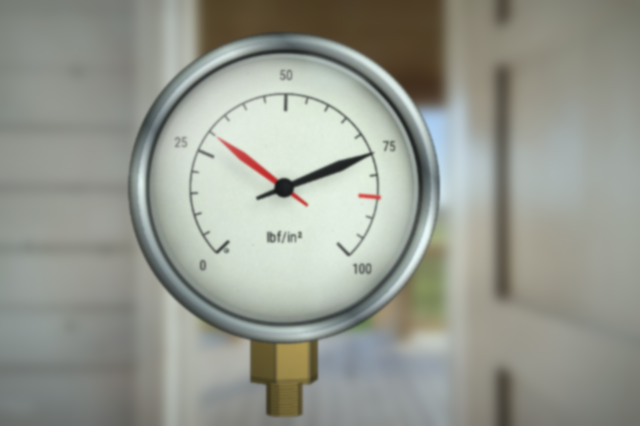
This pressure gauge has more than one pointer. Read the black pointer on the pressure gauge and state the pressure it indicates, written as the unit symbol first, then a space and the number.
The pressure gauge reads psi 75
